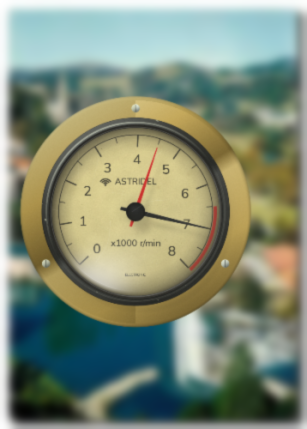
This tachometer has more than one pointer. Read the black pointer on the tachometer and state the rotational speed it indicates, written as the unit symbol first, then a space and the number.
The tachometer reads rpm 7000
